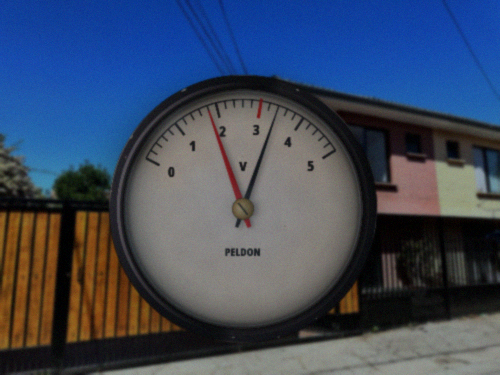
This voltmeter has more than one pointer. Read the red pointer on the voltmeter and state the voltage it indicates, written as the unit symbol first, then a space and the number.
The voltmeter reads V 1.8
